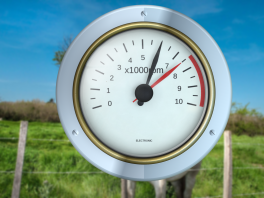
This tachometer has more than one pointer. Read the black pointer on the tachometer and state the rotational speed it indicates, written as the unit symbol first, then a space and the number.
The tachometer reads rpm 6000
